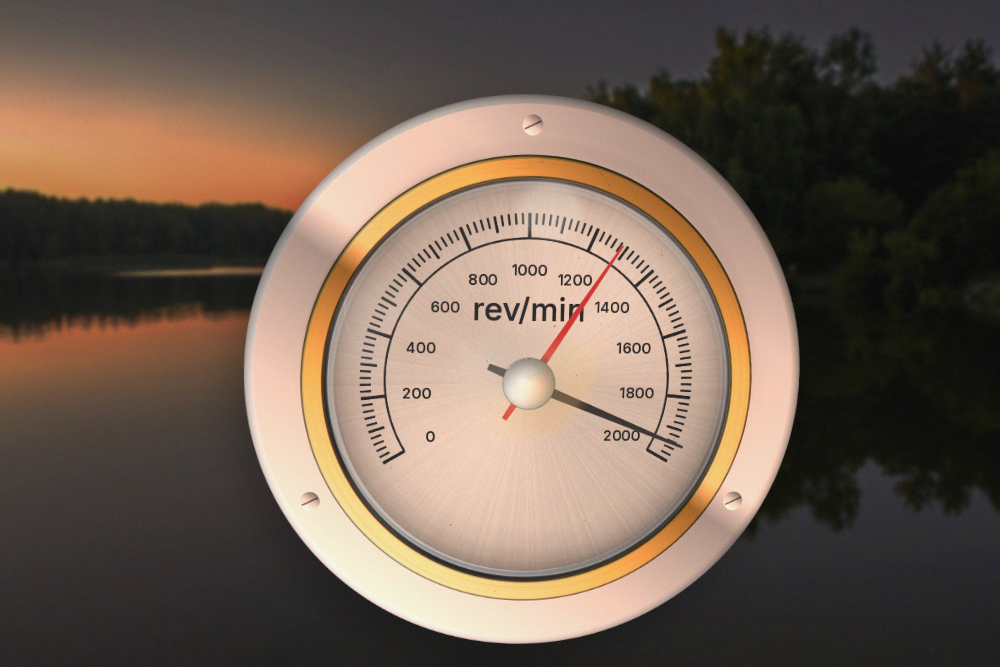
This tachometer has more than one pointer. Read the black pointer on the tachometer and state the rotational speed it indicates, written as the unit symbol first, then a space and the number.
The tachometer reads rpm 1940
